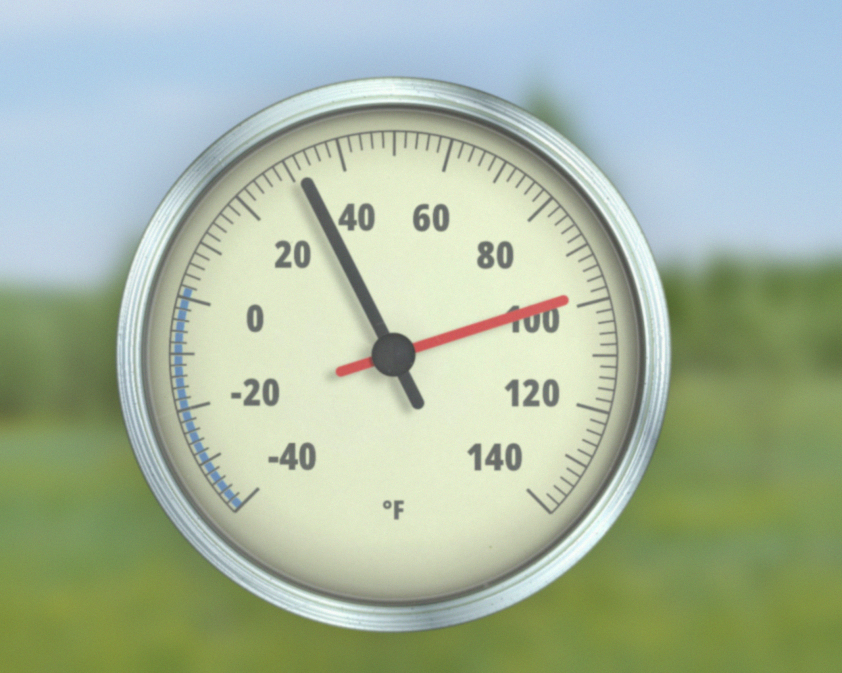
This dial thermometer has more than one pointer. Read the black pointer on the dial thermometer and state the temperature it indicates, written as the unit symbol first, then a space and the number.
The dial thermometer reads °F 32
